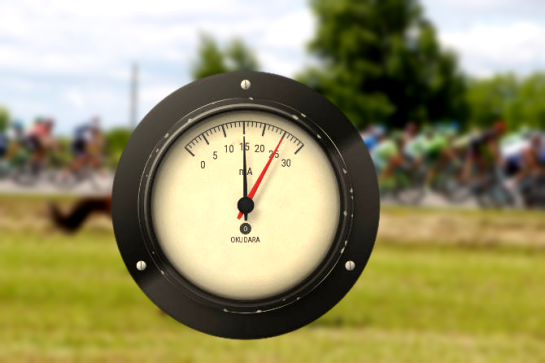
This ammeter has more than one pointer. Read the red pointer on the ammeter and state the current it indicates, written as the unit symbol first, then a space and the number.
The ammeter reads mA 25
